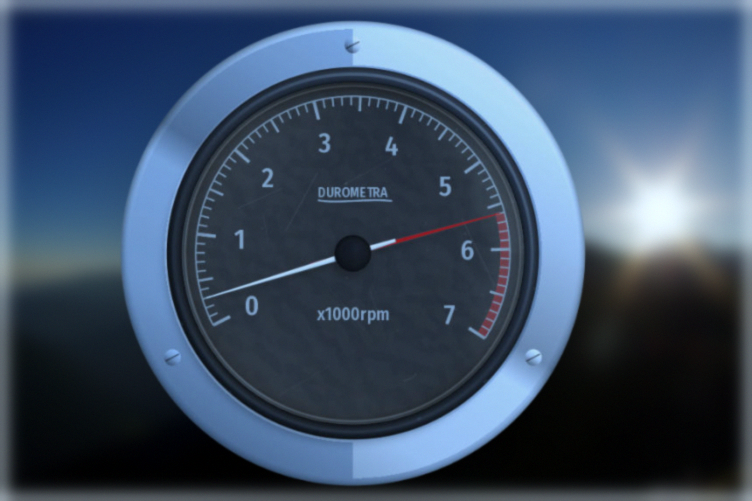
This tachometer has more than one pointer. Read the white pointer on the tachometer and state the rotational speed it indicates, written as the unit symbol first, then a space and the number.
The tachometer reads rpm 300
